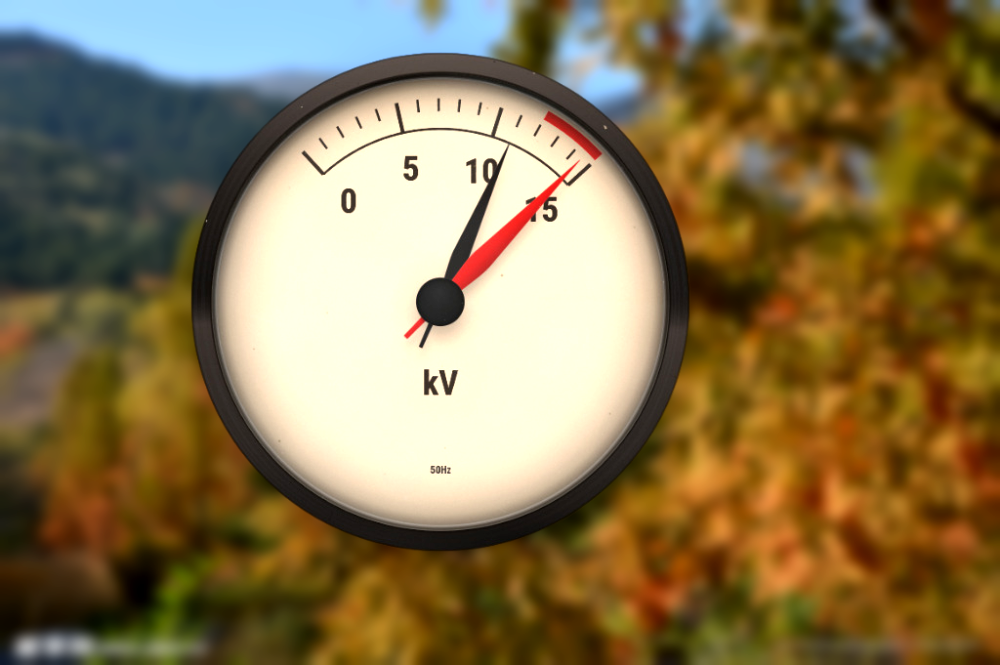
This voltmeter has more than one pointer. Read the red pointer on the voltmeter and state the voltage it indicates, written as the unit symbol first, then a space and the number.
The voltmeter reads kV 14.5
